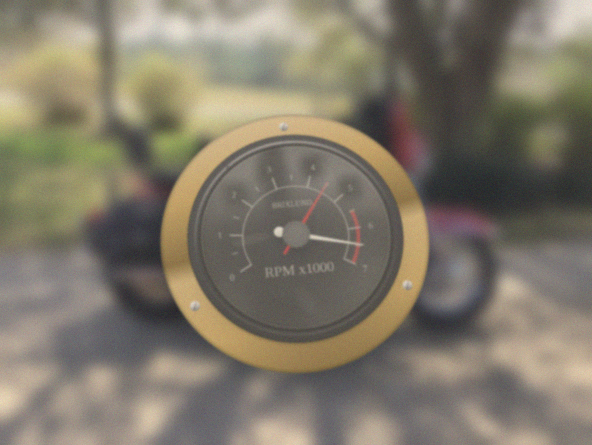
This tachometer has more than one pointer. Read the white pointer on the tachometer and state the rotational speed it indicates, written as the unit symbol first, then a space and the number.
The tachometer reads rpm 6500
